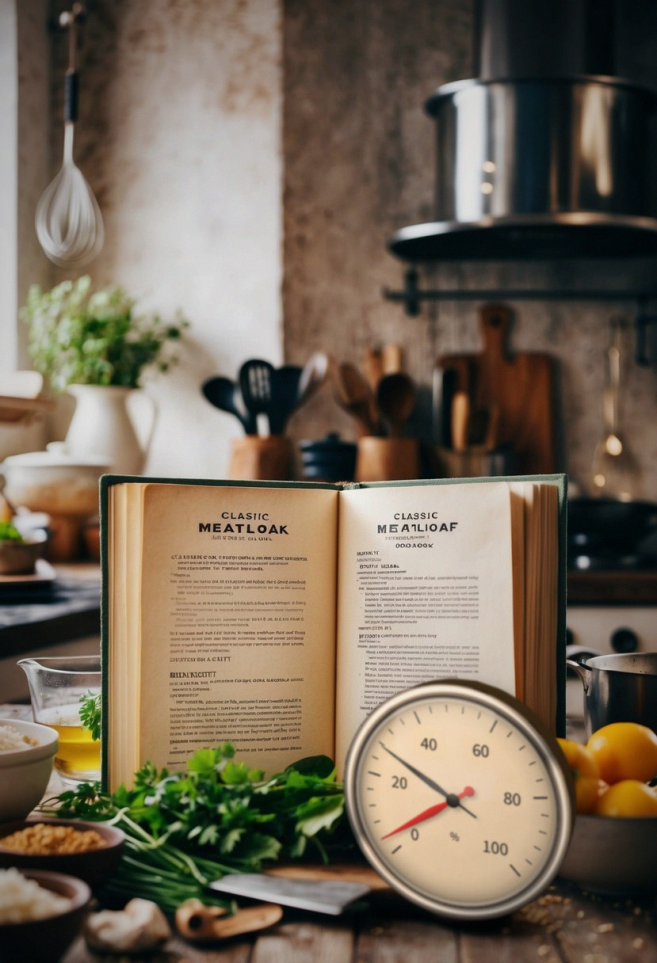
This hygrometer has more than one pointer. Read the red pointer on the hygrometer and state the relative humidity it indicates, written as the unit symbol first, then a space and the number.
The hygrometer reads % 4
